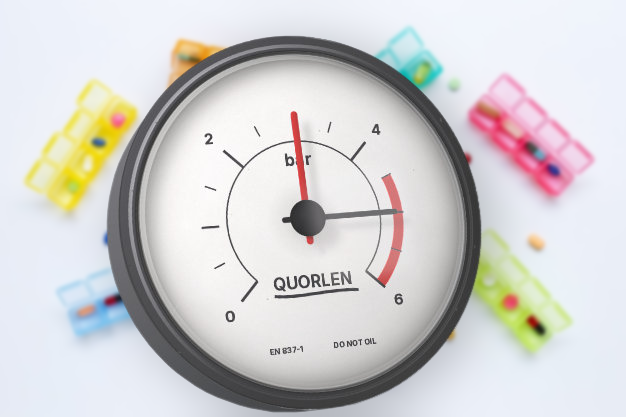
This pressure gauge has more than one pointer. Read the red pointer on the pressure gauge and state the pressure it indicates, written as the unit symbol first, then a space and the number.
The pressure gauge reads bar 3
